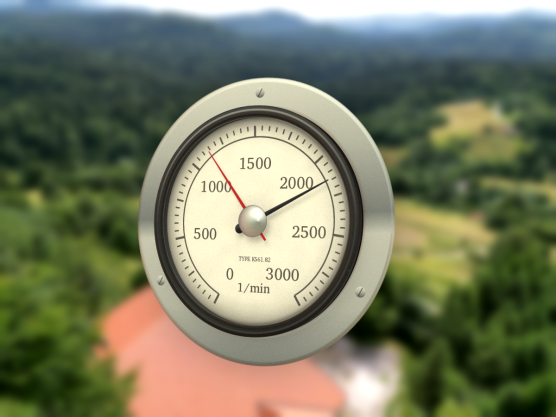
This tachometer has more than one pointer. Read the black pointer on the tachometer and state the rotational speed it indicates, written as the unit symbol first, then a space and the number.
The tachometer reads rpm 2150
